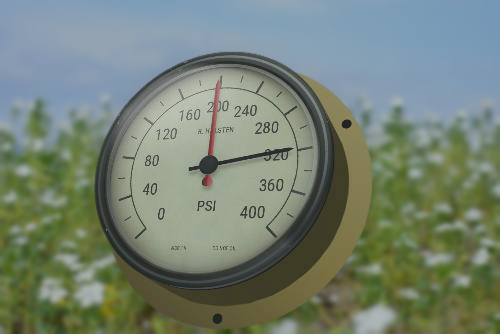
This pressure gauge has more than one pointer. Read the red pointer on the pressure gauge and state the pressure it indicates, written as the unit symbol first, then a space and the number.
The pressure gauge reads psi 200
